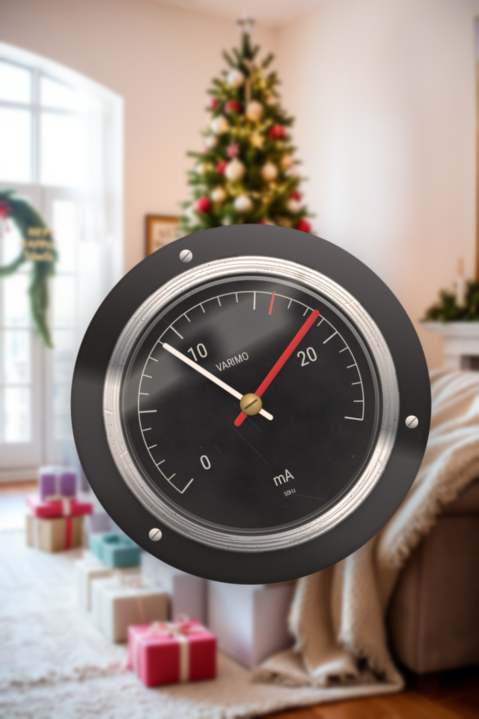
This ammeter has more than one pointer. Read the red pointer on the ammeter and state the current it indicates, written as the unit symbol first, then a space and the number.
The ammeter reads mA 18.5
